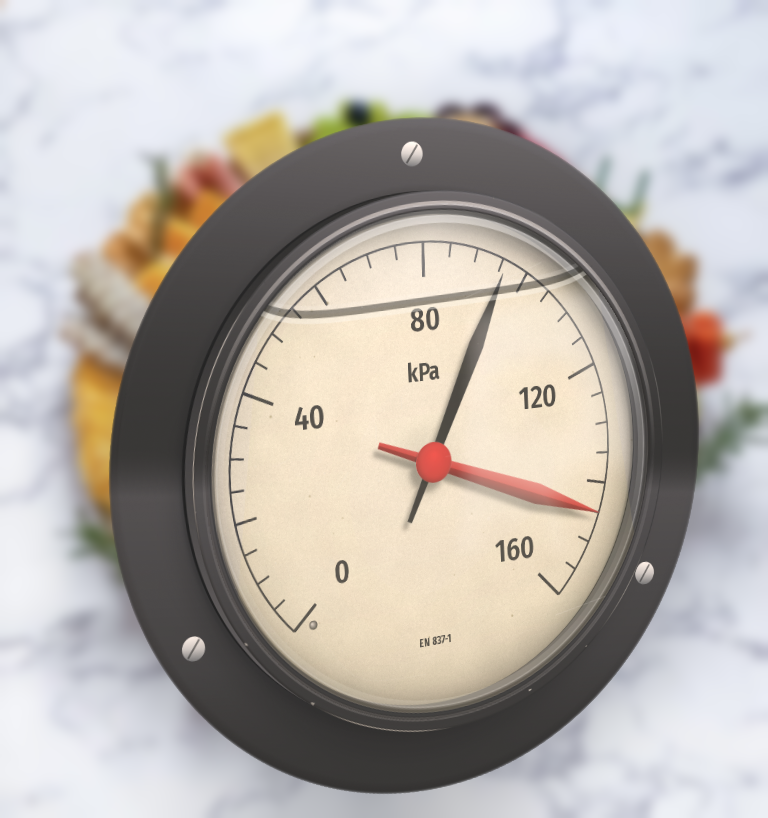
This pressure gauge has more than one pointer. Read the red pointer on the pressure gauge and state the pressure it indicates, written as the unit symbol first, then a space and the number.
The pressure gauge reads kPa 145
